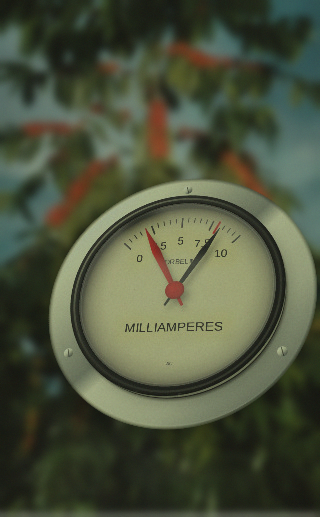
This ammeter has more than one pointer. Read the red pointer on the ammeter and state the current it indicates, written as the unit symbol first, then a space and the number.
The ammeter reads mA 2
